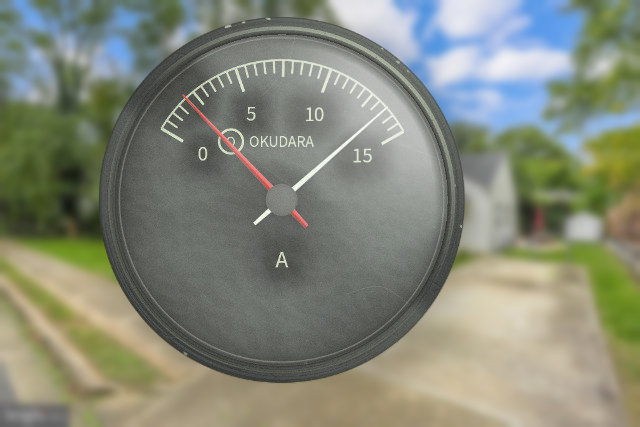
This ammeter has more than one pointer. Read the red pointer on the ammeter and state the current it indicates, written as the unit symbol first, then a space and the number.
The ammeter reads A 2
